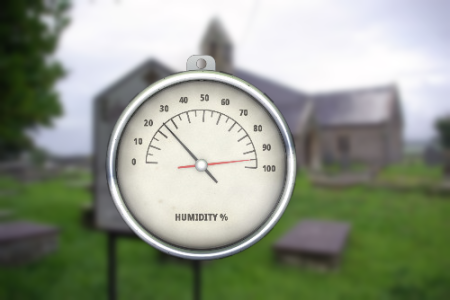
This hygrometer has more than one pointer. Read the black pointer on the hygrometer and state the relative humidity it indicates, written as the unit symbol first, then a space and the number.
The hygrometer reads % 25
